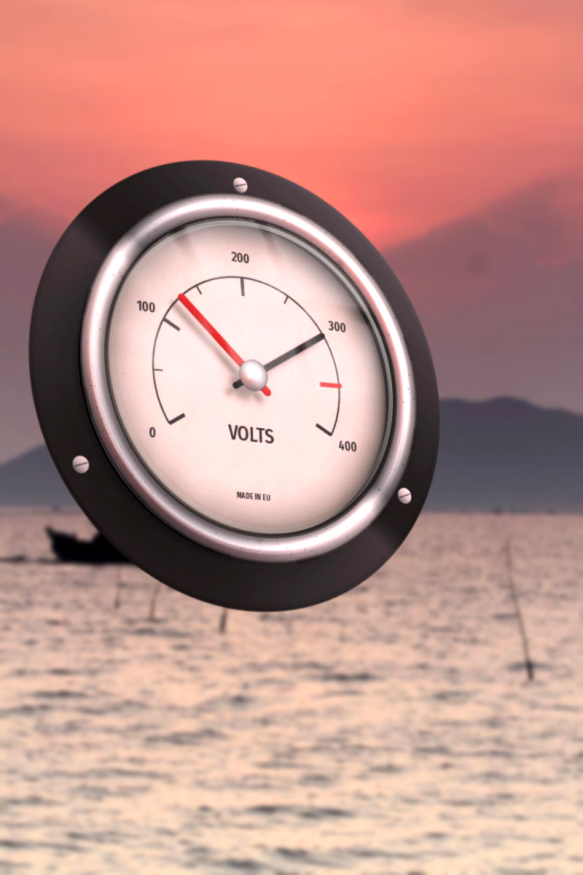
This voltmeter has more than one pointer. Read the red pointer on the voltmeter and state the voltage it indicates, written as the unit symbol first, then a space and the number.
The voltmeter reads V 125
